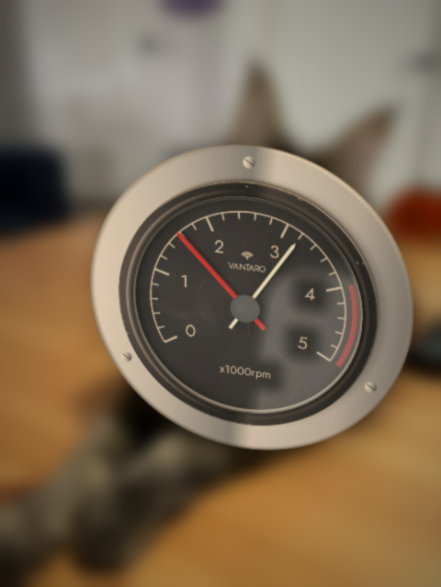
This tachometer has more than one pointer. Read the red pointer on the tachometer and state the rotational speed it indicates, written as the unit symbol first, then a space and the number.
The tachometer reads rpm 1600
